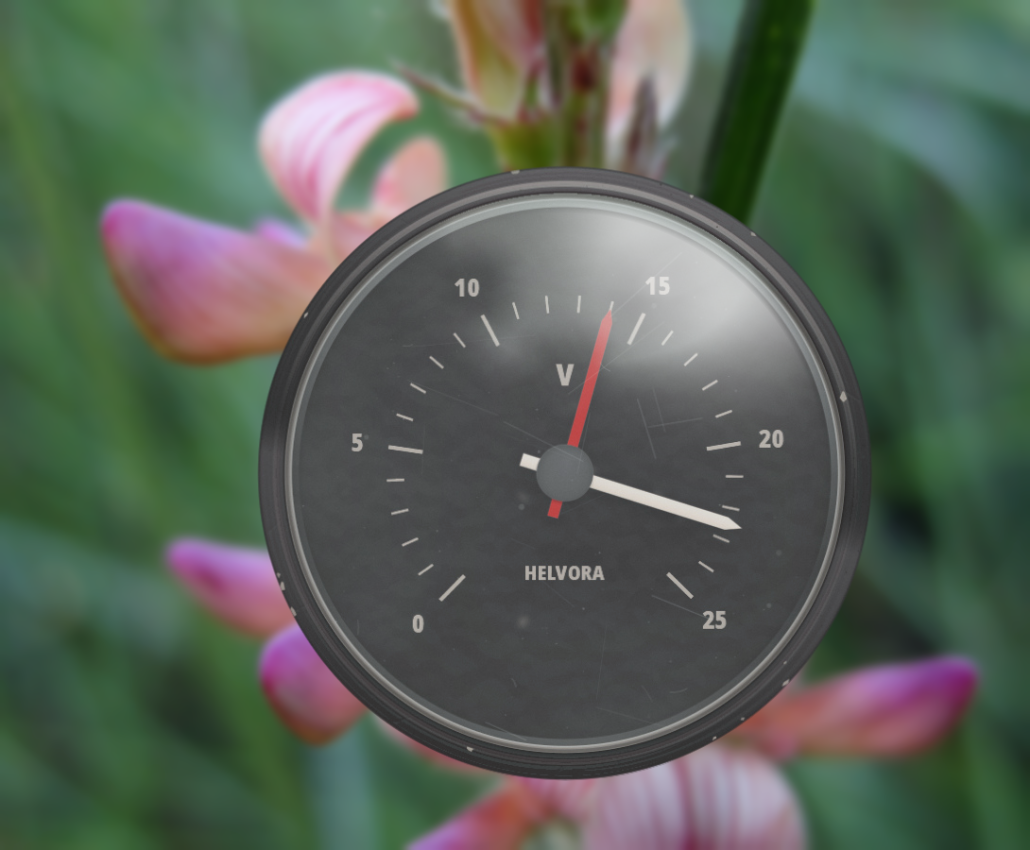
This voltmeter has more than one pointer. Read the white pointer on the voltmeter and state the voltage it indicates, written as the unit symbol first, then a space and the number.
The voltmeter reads V 22.5
